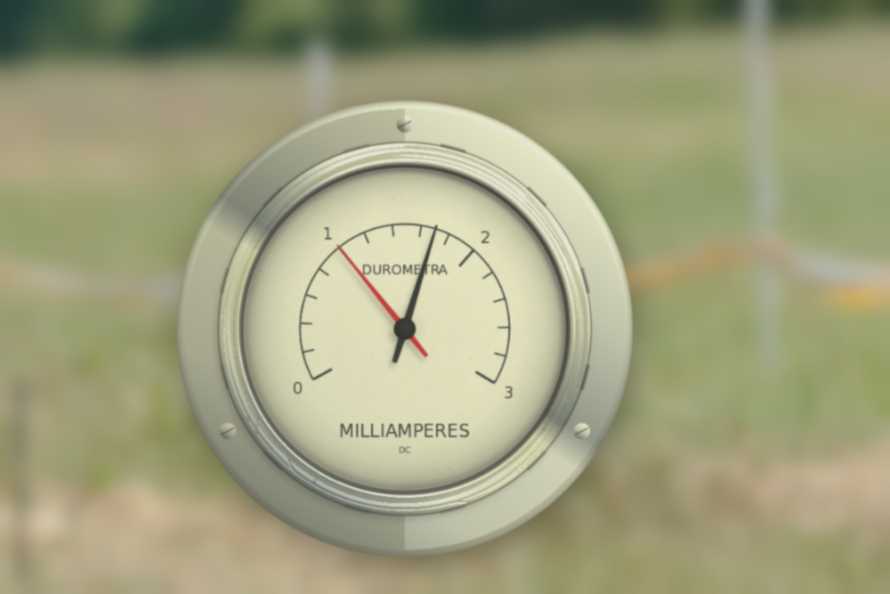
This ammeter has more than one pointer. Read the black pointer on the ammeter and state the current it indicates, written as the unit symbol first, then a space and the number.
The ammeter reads mA 1.7
